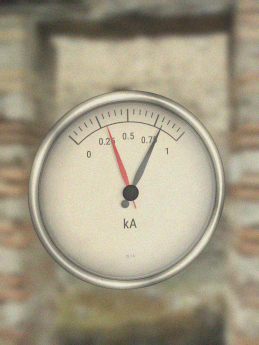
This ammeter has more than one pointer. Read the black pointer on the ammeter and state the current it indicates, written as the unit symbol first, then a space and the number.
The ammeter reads kA 0.8
